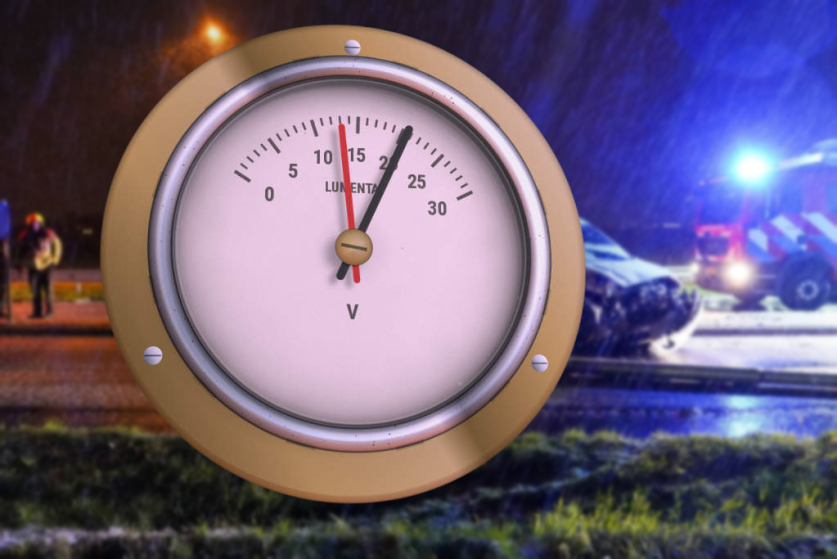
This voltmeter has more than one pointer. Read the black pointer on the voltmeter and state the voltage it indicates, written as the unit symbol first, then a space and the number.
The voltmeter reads V 20.5
